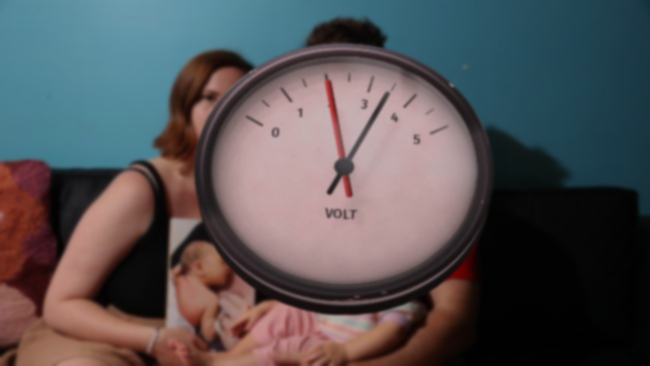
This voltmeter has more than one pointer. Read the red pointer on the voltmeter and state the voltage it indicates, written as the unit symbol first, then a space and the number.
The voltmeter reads V 2
